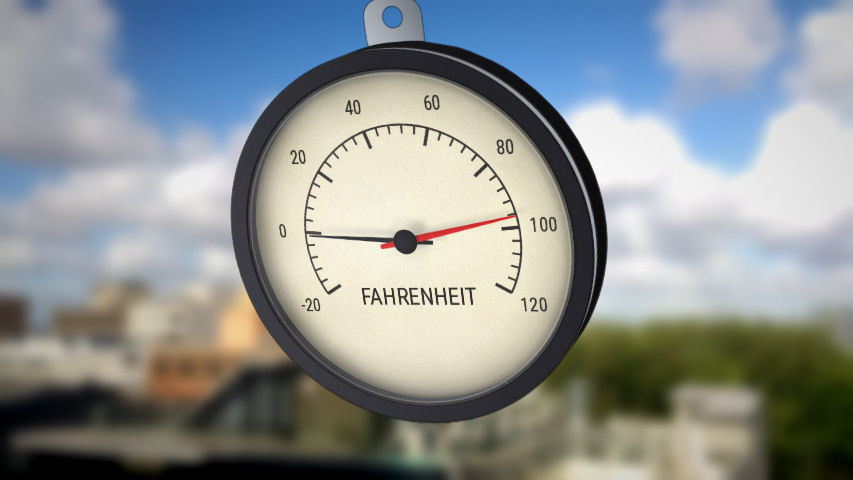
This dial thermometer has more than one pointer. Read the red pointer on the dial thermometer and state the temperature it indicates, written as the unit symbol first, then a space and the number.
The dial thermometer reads °F 96
